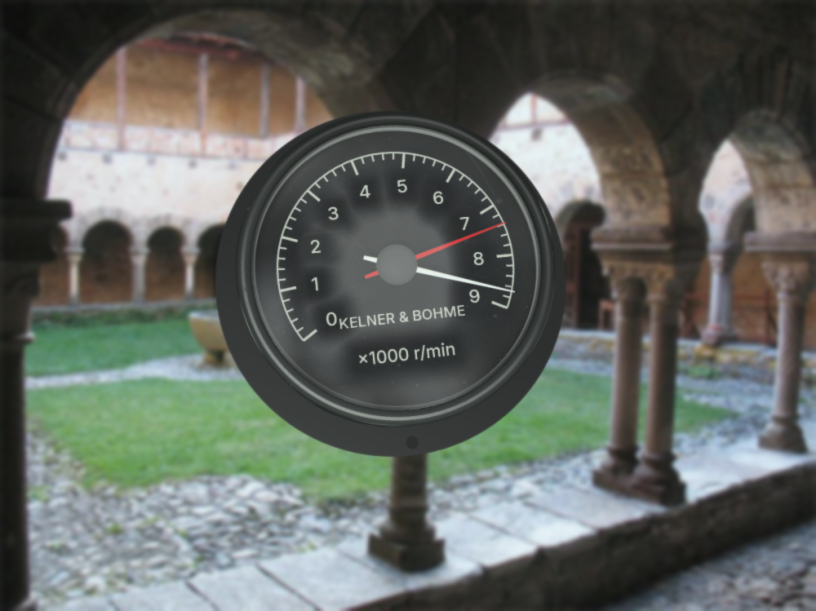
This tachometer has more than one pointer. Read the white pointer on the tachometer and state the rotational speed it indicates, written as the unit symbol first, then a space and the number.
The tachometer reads rpm 8700
